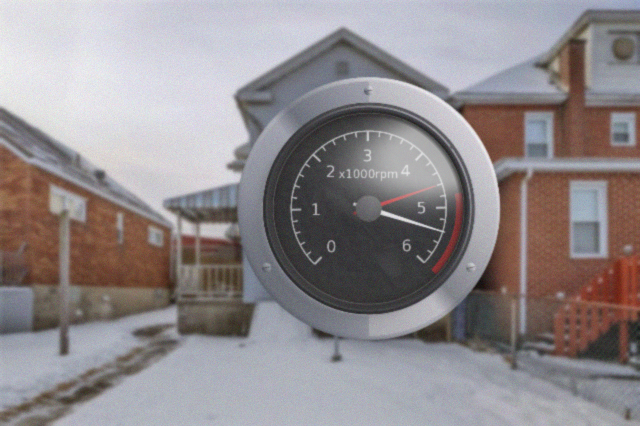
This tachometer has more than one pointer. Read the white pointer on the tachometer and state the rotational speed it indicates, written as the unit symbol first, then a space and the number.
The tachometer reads rpm 5400
